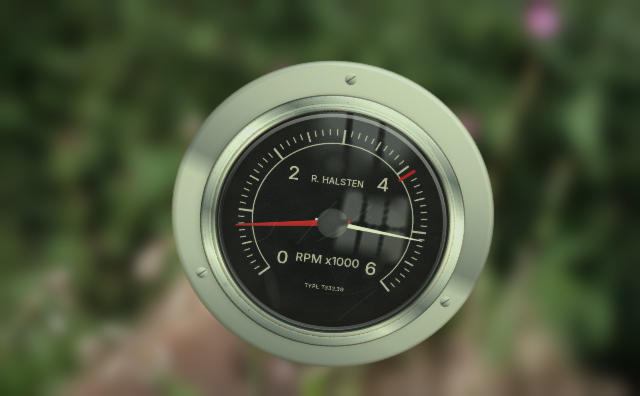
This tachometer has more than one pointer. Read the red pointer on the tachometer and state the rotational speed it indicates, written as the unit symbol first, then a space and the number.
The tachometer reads rpm 800
